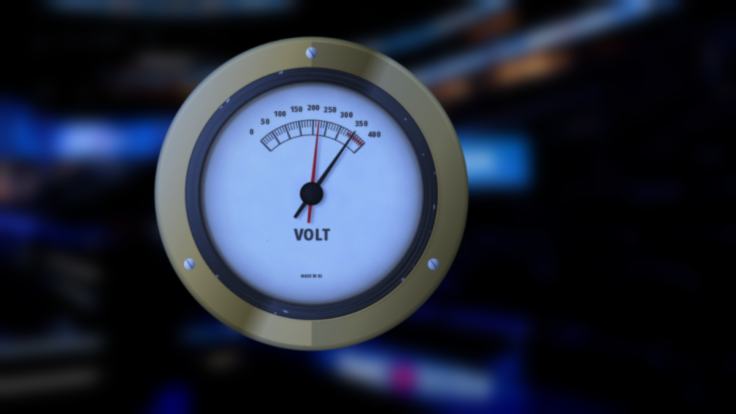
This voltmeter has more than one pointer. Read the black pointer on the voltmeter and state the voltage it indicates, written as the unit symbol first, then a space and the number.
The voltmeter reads V 350
